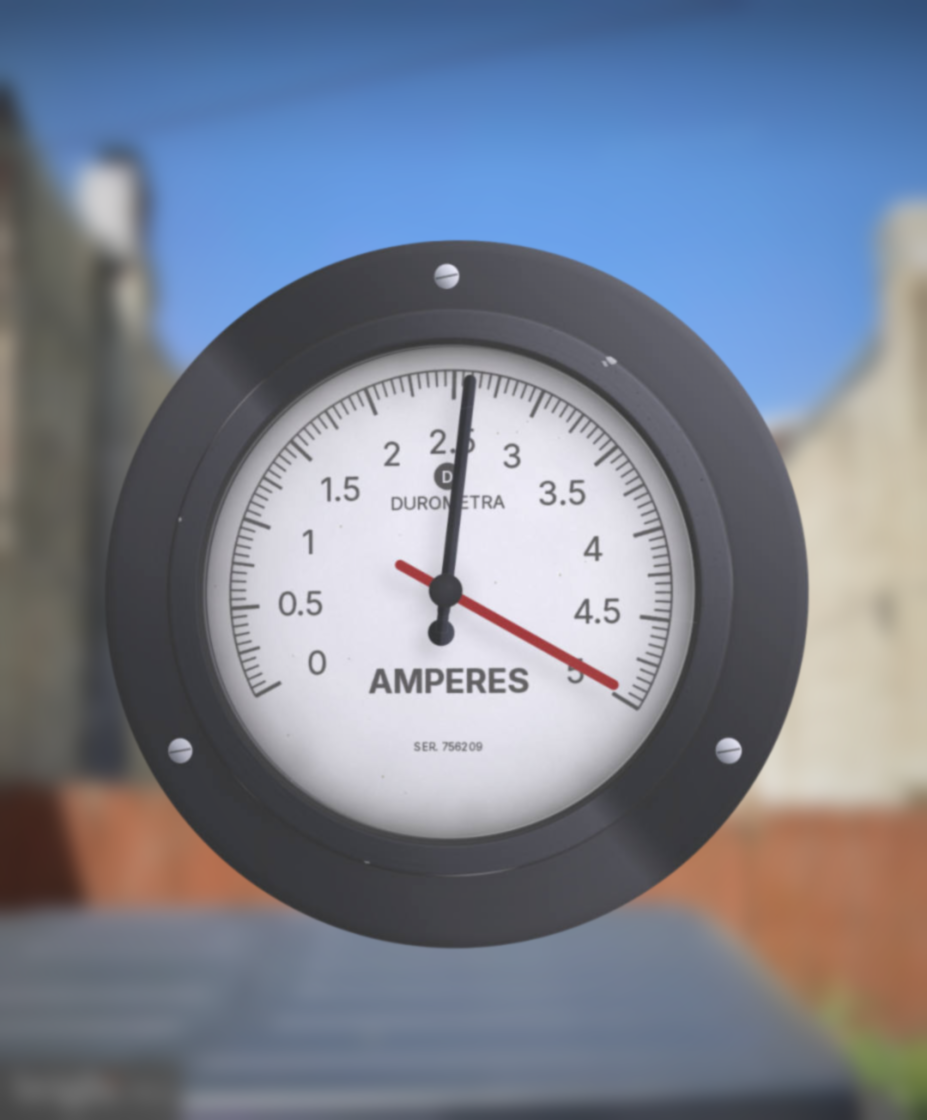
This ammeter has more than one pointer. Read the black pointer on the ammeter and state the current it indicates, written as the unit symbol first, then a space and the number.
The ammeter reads A 2.6
